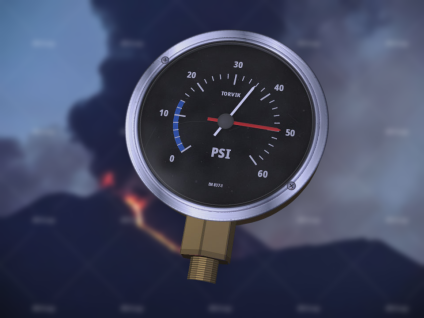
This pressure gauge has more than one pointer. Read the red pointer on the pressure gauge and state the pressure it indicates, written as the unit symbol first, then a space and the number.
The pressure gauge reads psi 50
